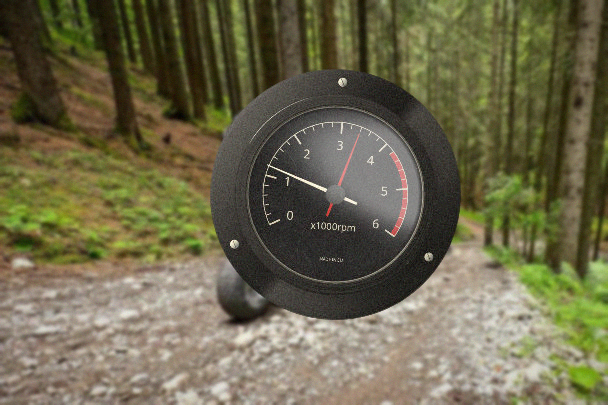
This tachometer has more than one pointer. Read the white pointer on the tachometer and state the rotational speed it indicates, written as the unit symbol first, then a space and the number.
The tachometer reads rpm 1200
